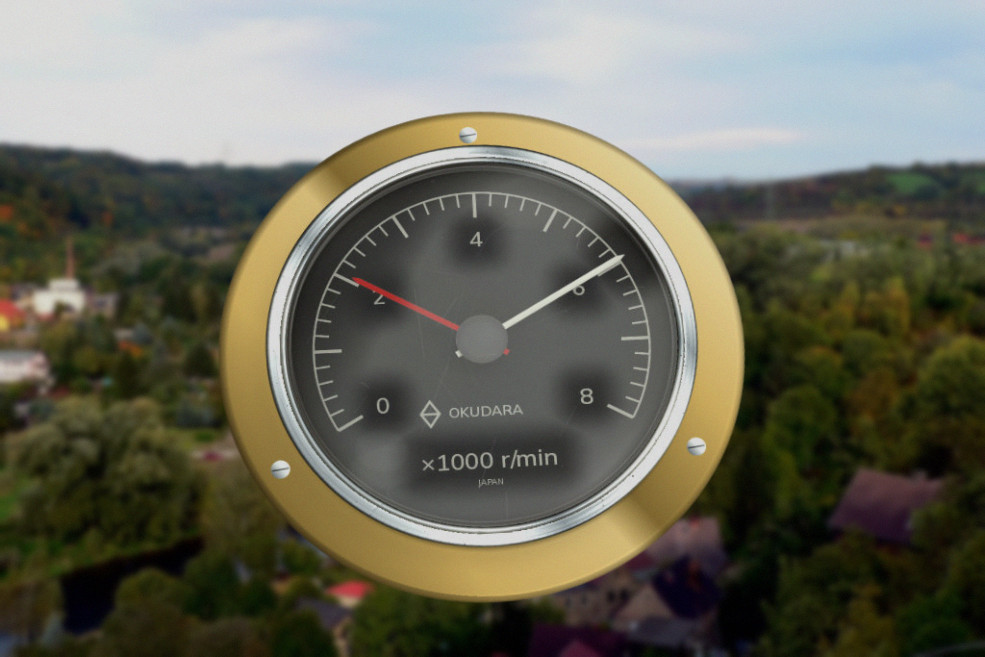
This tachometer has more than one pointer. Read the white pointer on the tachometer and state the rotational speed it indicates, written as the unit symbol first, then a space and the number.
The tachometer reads rpm 6000
